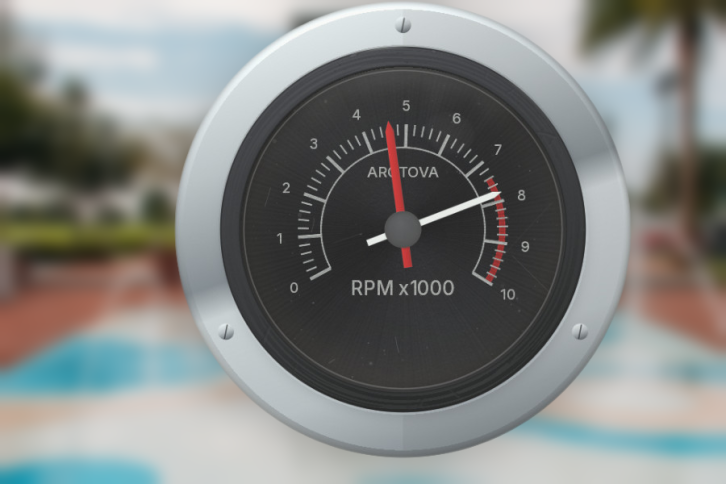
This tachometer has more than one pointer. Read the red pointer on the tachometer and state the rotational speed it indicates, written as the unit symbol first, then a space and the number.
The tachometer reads rpm 4600
